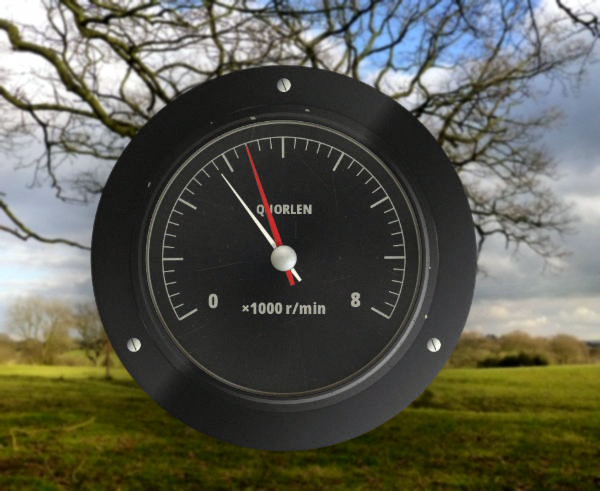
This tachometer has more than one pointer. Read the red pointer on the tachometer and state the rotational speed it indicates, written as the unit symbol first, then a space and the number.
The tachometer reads rpm 3400
